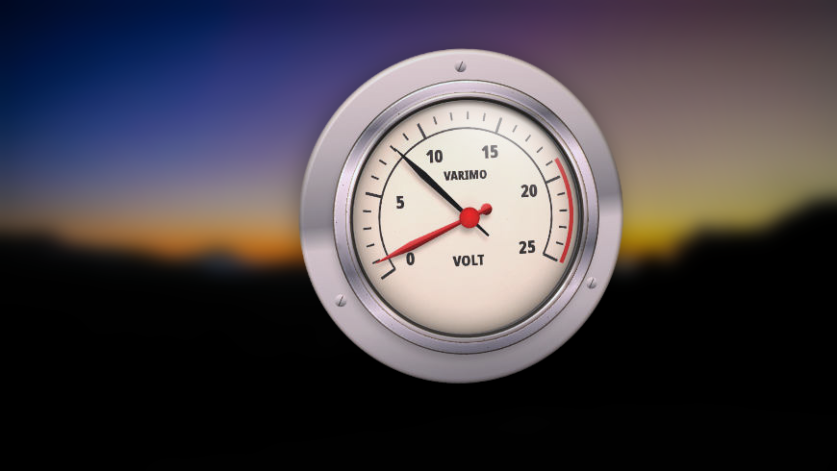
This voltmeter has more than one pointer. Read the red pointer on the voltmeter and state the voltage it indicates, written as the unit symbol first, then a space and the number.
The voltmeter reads V 1
